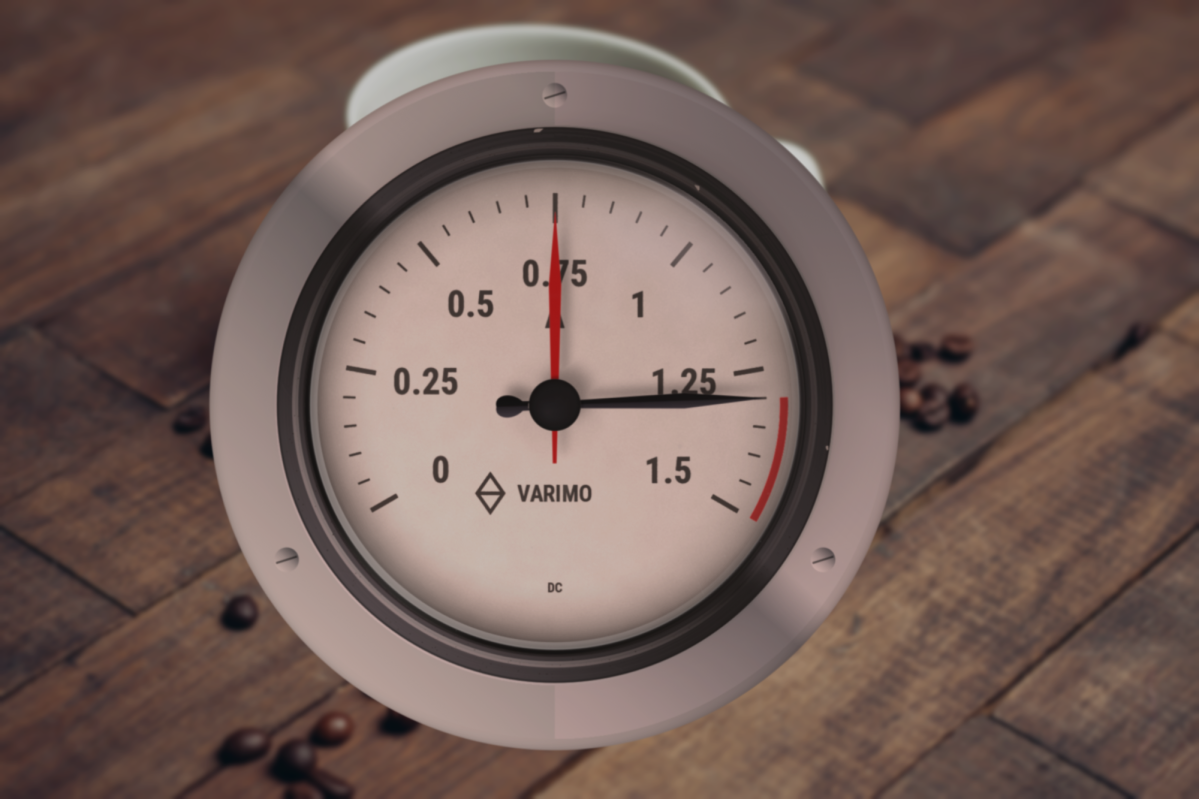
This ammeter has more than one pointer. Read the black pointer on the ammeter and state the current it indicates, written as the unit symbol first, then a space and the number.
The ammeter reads A 1.3
